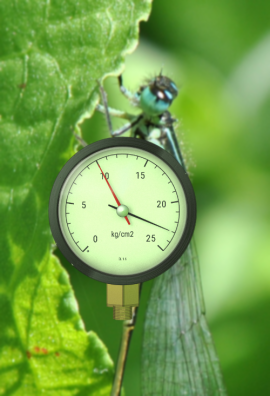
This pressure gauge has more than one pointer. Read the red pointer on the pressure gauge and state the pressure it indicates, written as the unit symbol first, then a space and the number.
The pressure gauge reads kg/cm² 10
